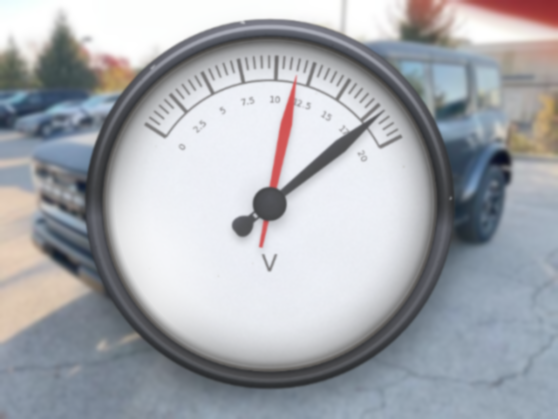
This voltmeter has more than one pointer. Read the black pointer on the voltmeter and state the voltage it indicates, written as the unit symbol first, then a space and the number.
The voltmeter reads V 18
